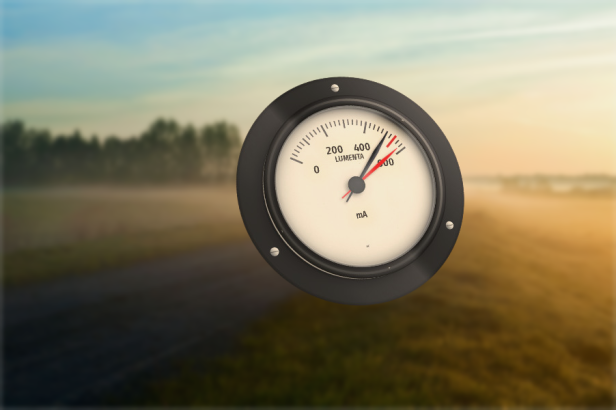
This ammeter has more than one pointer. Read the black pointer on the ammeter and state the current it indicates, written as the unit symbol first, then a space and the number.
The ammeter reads mA 500
